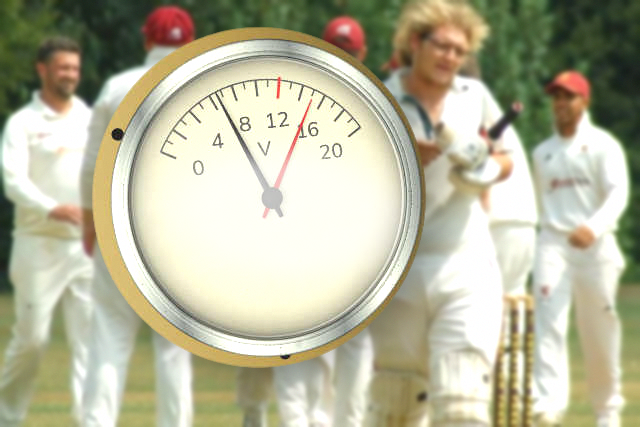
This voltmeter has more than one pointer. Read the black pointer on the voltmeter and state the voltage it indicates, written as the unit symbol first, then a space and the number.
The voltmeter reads V 6.5
